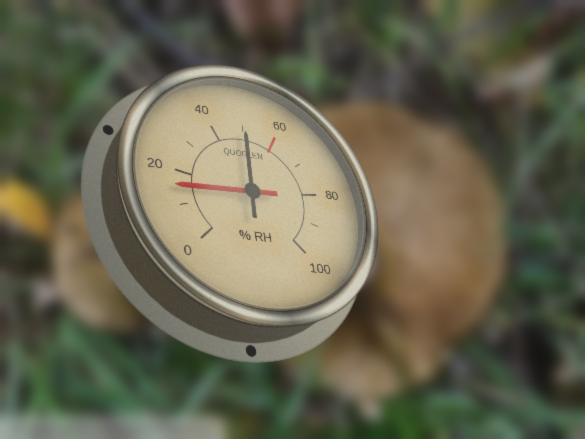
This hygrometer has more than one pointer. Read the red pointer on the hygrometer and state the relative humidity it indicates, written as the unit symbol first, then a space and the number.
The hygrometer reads % 15
